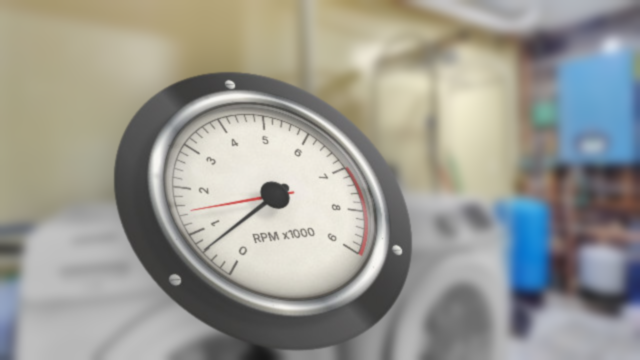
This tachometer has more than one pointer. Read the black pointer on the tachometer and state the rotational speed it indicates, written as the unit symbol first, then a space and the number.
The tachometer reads rpm 600
